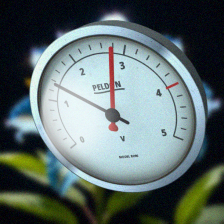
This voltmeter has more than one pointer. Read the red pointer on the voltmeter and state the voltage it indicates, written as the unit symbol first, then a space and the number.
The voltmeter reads V 2.8
